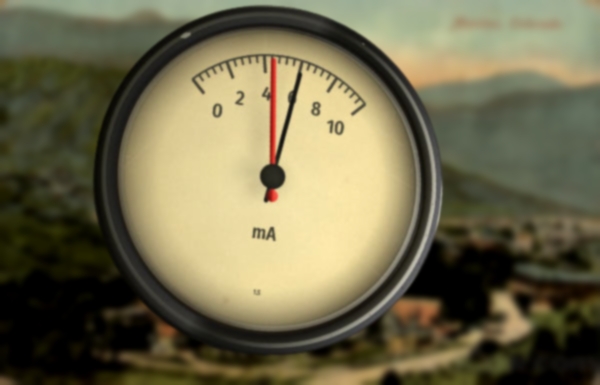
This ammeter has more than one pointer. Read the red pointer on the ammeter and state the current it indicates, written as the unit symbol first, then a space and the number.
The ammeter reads mA 4.4
